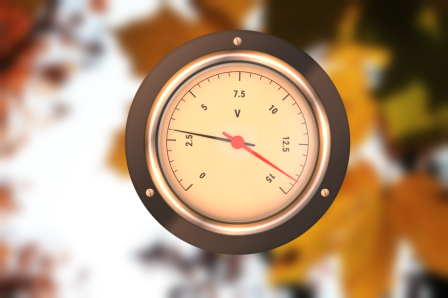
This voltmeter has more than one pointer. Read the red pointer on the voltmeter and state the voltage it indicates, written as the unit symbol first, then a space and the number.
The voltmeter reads V 14.25
